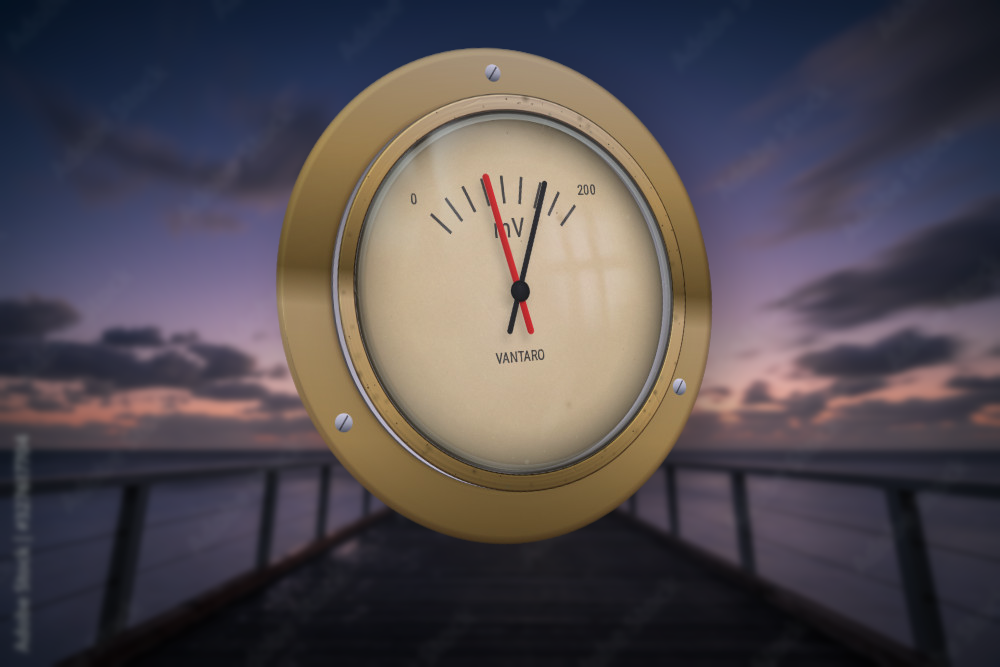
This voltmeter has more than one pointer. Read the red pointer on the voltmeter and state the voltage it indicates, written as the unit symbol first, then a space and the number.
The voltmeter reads mV 75
